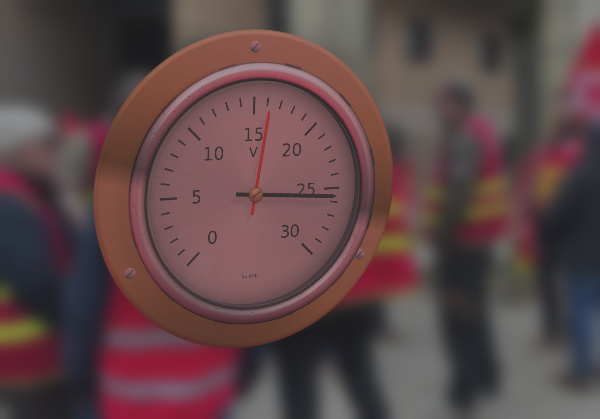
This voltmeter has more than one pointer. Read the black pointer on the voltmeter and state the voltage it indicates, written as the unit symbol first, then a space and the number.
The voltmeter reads V 25.5
